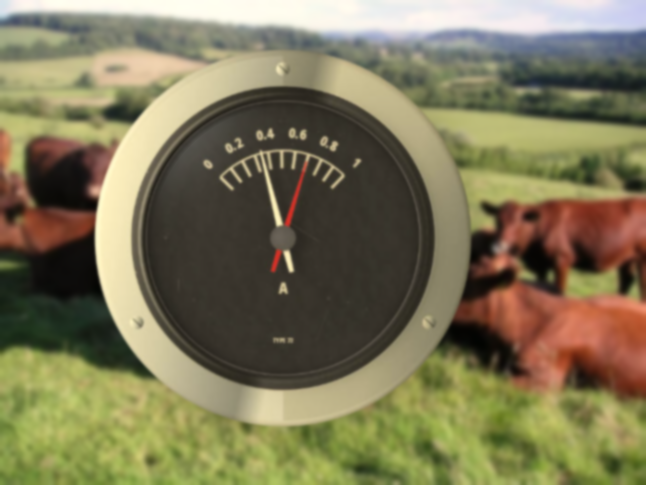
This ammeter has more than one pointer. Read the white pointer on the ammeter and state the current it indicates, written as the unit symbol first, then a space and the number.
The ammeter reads A 0.35
